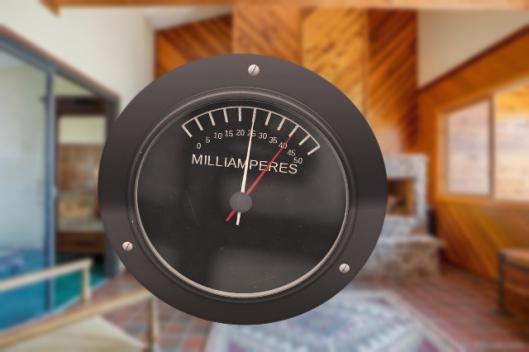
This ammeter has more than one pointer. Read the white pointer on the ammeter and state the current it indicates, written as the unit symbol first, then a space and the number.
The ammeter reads mA 25
